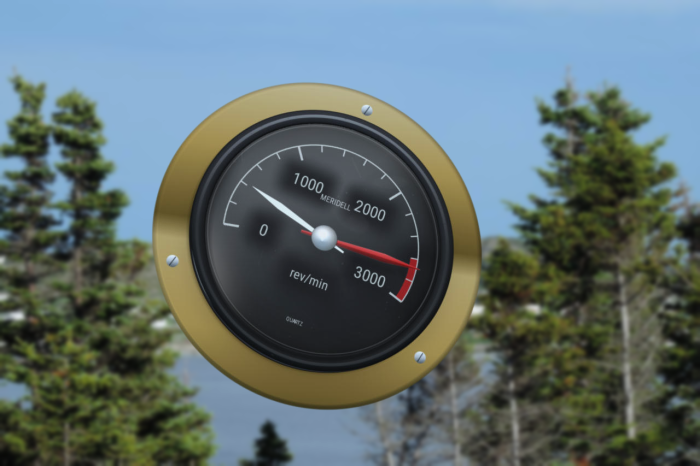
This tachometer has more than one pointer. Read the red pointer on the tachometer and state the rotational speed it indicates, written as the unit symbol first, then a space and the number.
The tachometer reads rpm 2700
